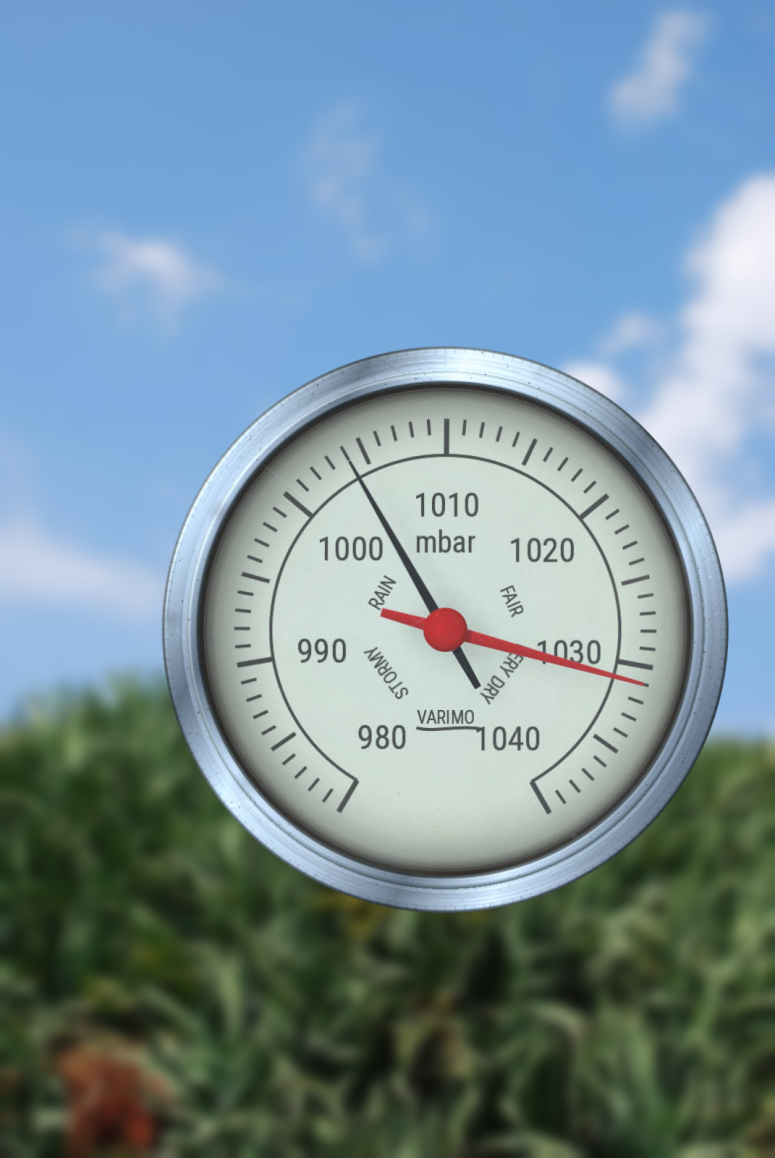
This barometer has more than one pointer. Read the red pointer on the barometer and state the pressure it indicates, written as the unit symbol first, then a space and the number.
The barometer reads mbar 1031
